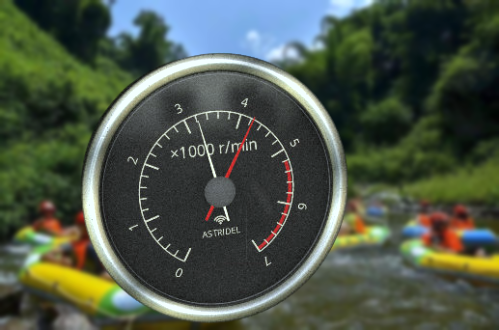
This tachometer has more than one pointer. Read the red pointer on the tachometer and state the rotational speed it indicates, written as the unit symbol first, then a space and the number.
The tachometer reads rpm 4200
